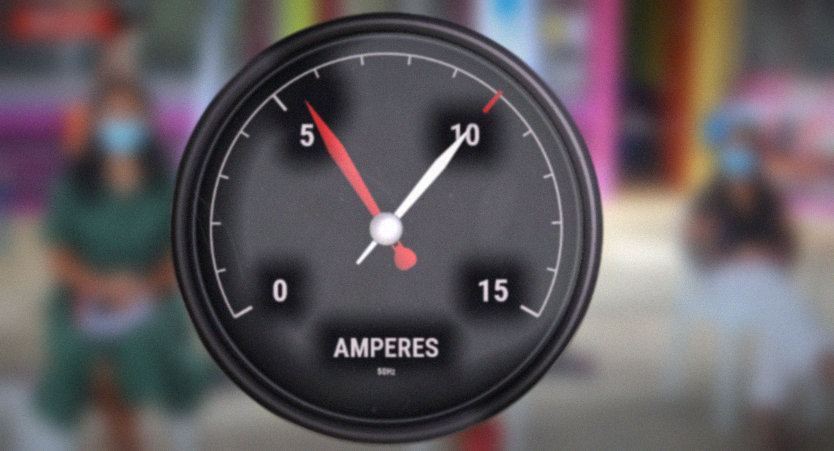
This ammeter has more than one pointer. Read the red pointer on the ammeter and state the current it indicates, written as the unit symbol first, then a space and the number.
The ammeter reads A 5.5
